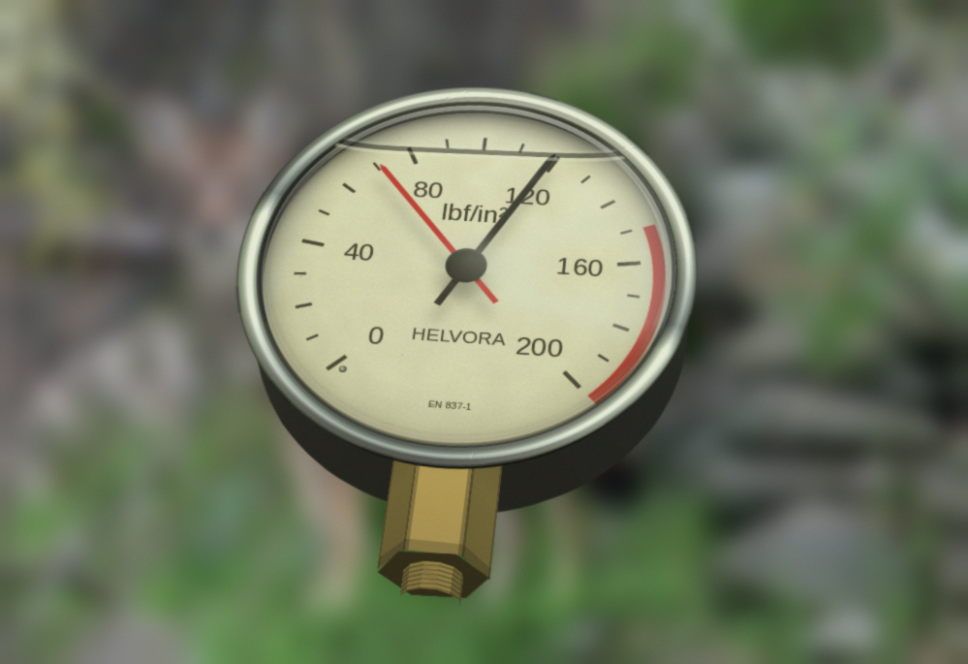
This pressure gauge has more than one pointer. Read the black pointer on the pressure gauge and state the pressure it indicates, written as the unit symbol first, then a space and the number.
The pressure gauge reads psi 120
